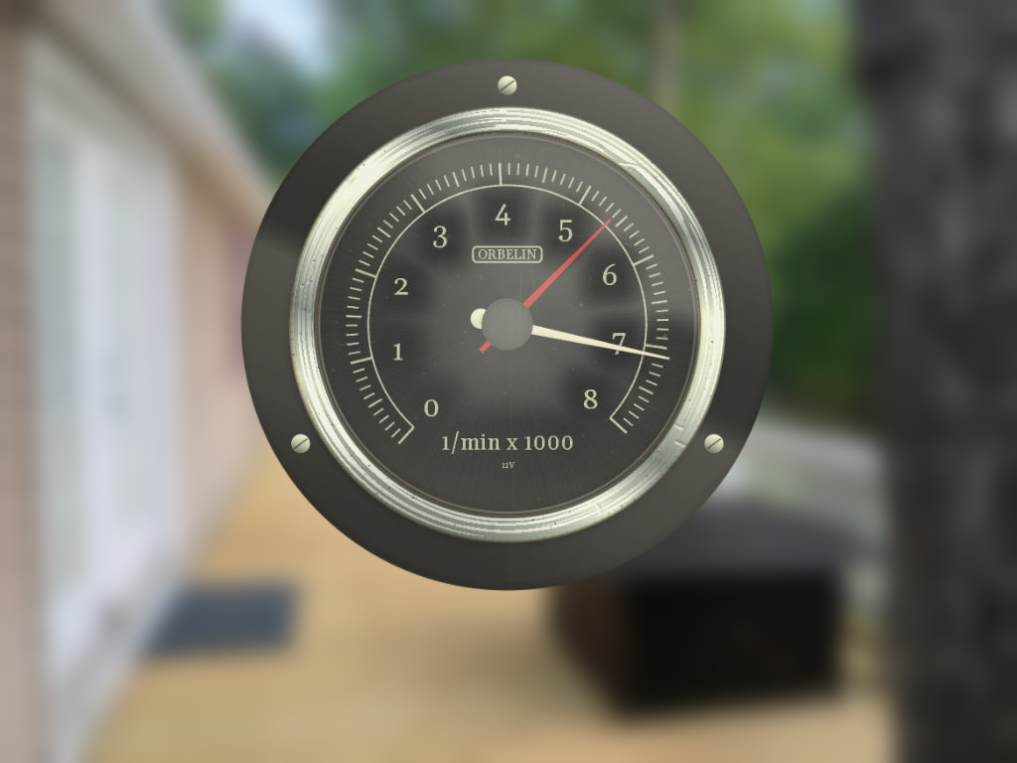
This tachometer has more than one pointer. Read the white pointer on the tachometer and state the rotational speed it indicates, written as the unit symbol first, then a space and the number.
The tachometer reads rpm 7100
